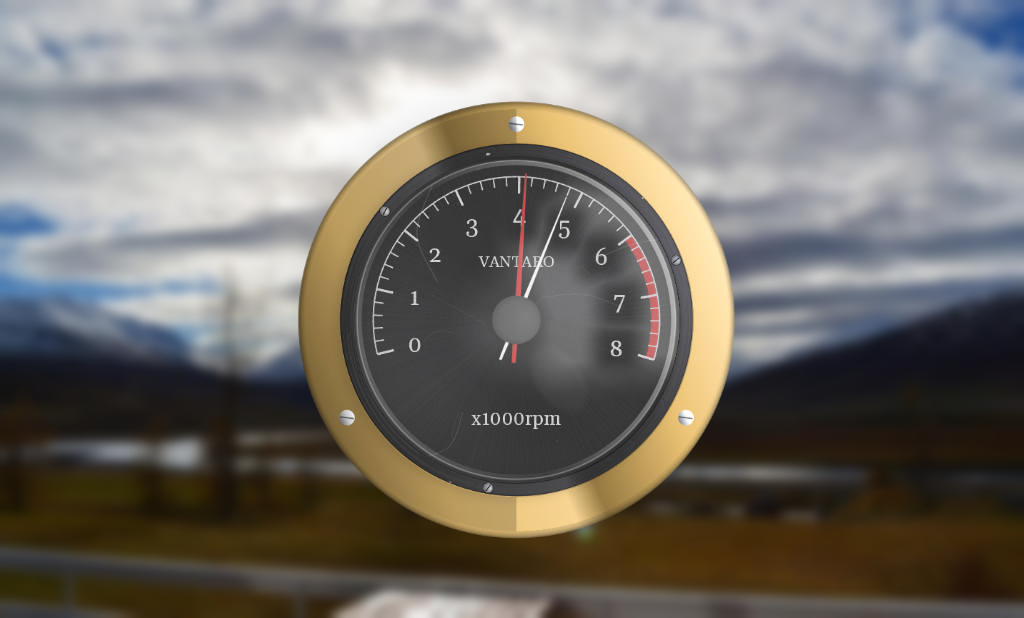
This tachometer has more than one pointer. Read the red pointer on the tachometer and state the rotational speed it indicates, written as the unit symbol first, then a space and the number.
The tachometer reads rpm 4100
